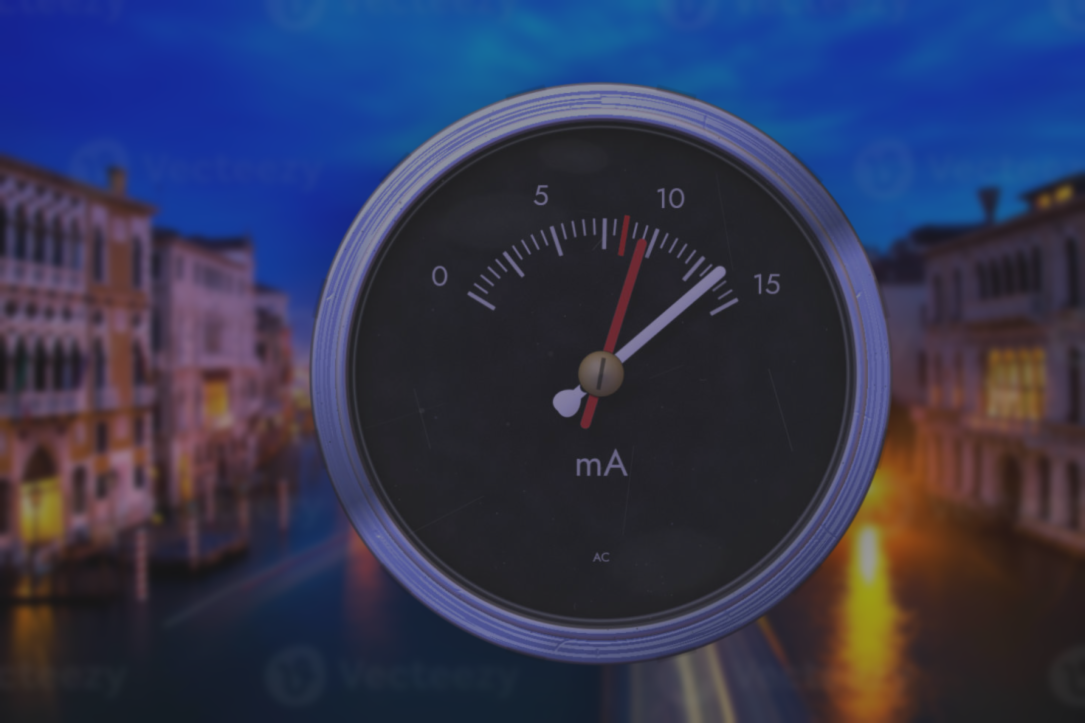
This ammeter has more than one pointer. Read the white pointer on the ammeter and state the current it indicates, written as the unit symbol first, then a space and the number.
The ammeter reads mA 13.5
